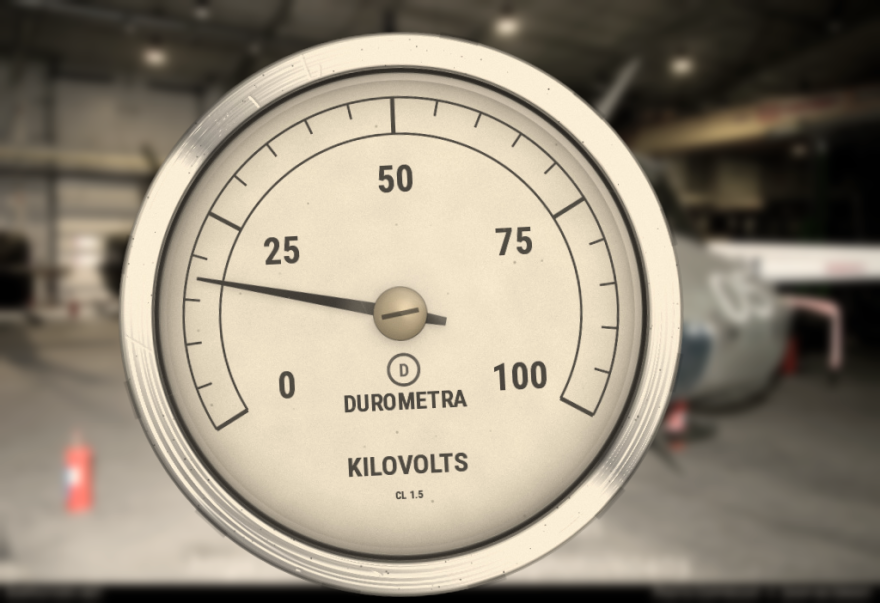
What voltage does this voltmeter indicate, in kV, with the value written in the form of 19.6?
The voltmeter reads 17.5
